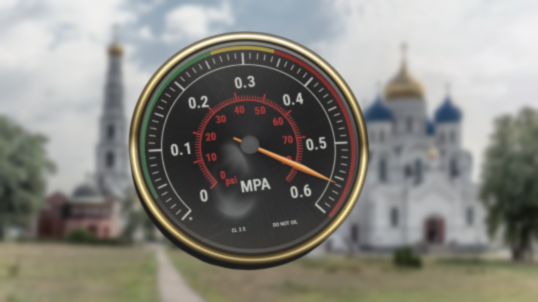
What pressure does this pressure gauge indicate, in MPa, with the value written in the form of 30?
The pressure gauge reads 0.56
